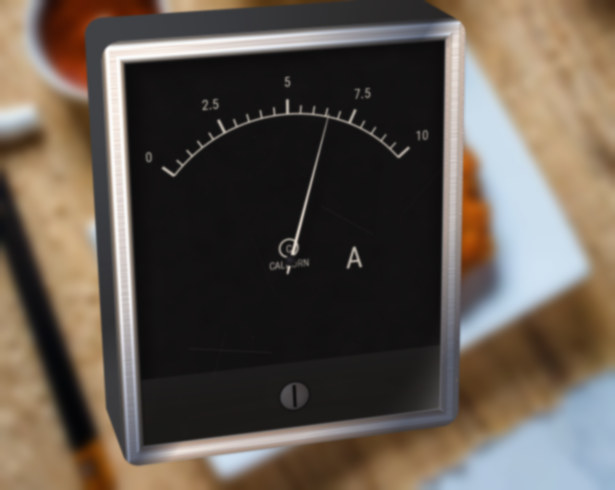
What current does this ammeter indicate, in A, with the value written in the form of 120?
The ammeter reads 6.5
